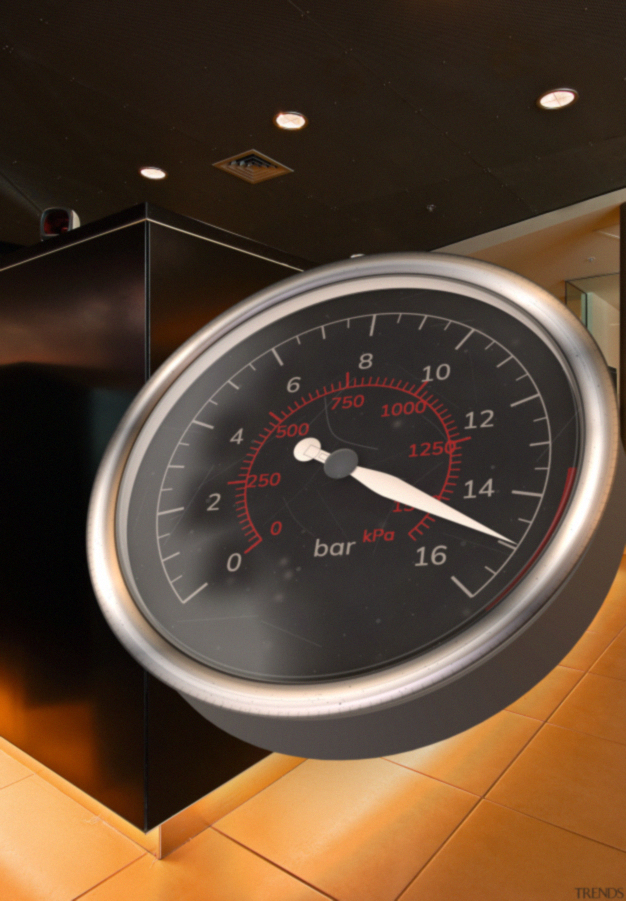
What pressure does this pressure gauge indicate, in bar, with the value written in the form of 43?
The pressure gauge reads 15
